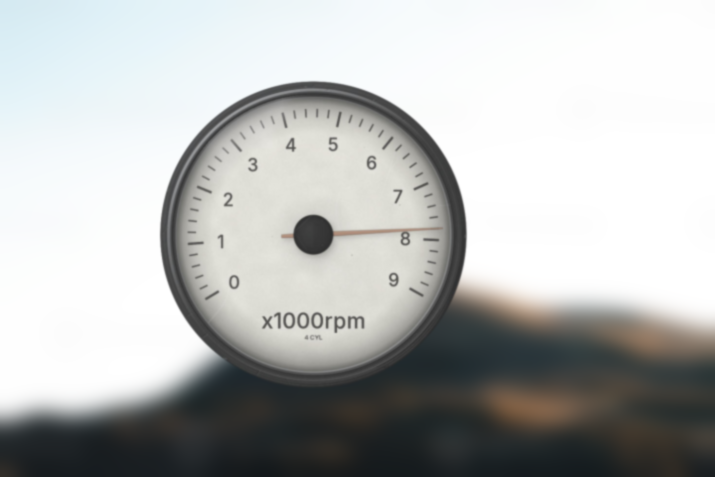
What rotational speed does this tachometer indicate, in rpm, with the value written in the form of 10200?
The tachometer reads 7800
